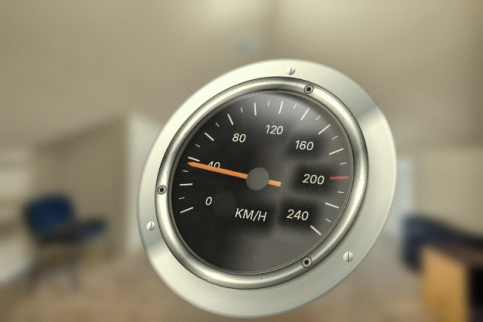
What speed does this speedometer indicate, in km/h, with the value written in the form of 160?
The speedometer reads 35
